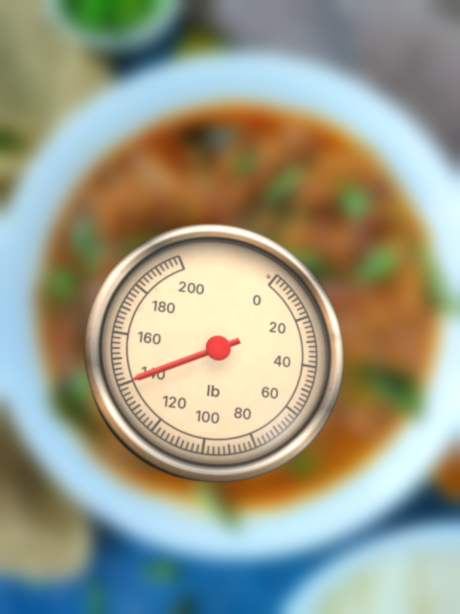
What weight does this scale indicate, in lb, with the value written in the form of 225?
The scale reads 140
